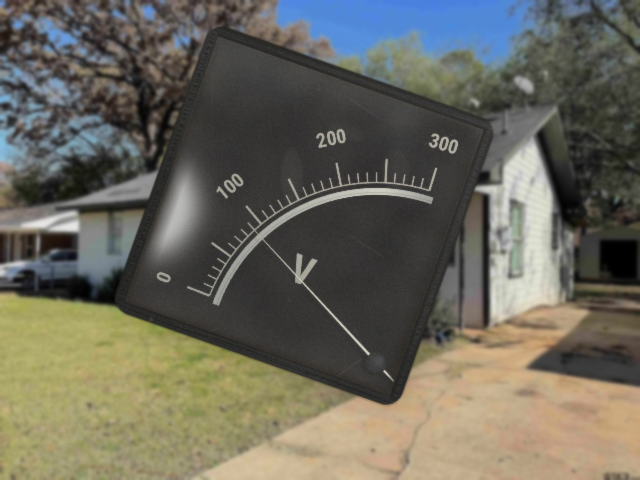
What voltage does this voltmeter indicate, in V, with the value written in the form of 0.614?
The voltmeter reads 90
